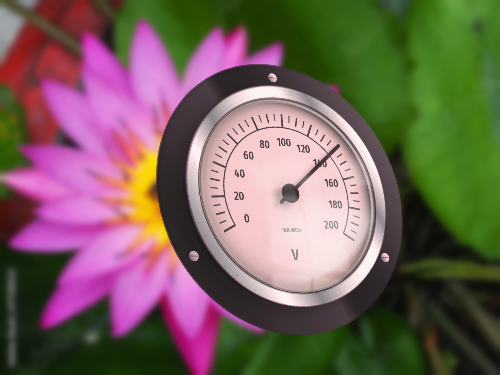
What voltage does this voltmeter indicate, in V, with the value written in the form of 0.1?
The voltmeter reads 140
